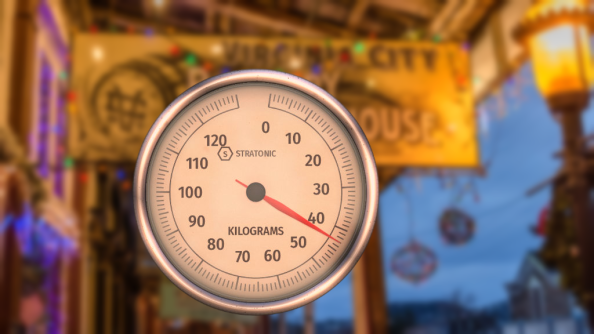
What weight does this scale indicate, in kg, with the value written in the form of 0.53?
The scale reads 43
